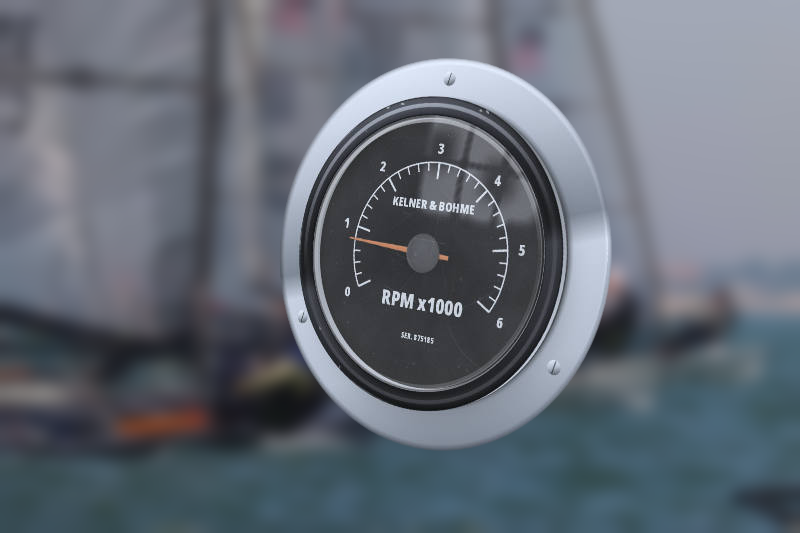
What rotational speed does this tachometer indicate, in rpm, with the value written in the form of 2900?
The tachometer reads 800
